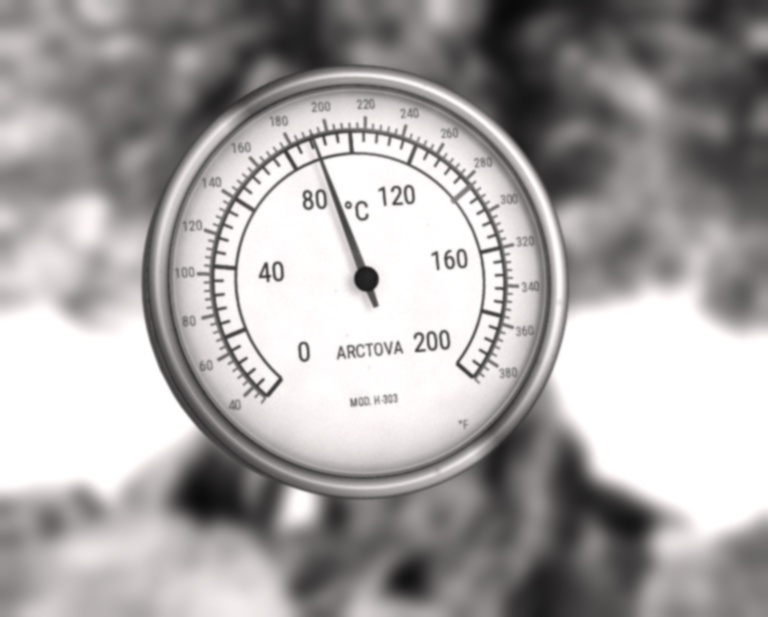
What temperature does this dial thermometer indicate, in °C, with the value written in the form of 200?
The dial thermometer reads 88
